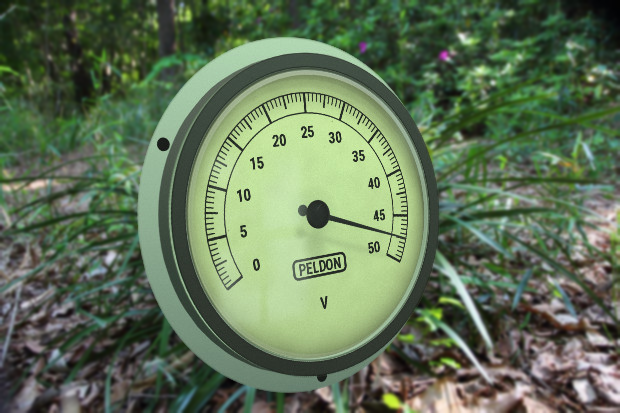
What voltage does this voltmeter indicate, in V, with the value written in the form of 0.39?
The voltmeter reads 47.5
